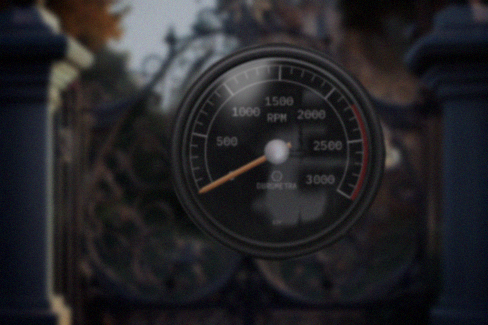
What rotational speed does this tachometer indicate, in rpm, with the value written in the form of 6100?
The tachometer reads 0
